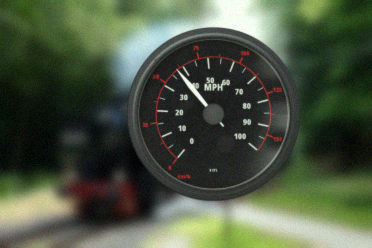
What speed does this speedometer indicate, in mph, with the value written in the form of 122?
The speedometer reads 37.5
